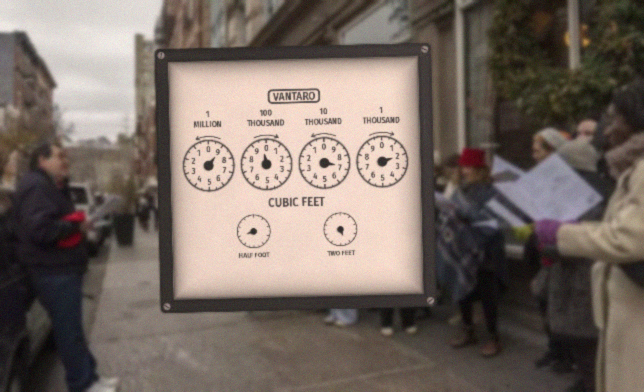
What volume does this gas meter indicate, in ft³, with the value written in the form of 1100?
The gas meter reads 897200
